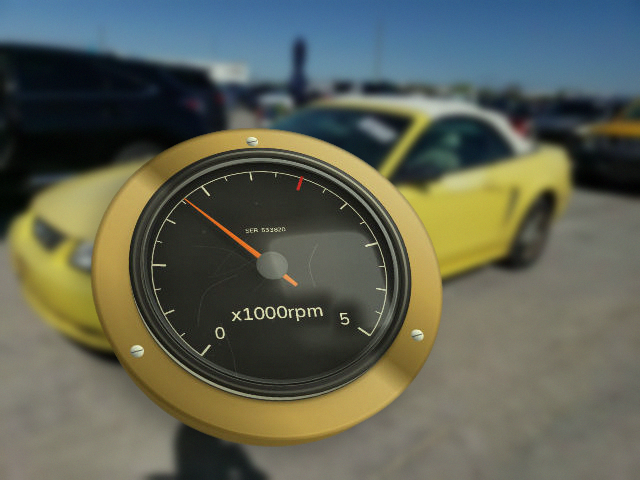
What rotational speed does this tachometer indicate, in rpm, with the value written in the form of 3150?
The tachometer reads 1750
